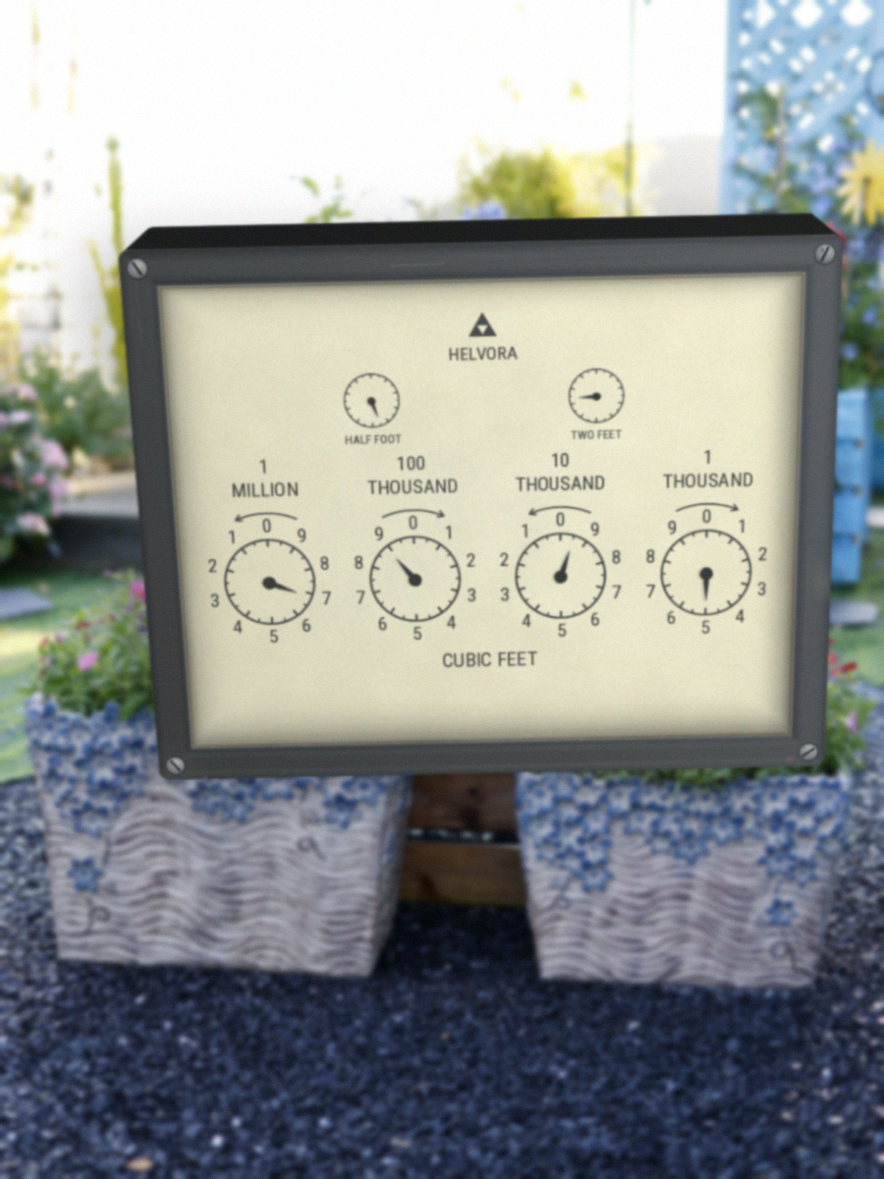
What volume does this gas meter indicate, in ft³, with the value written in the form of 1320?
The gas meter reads 689500
